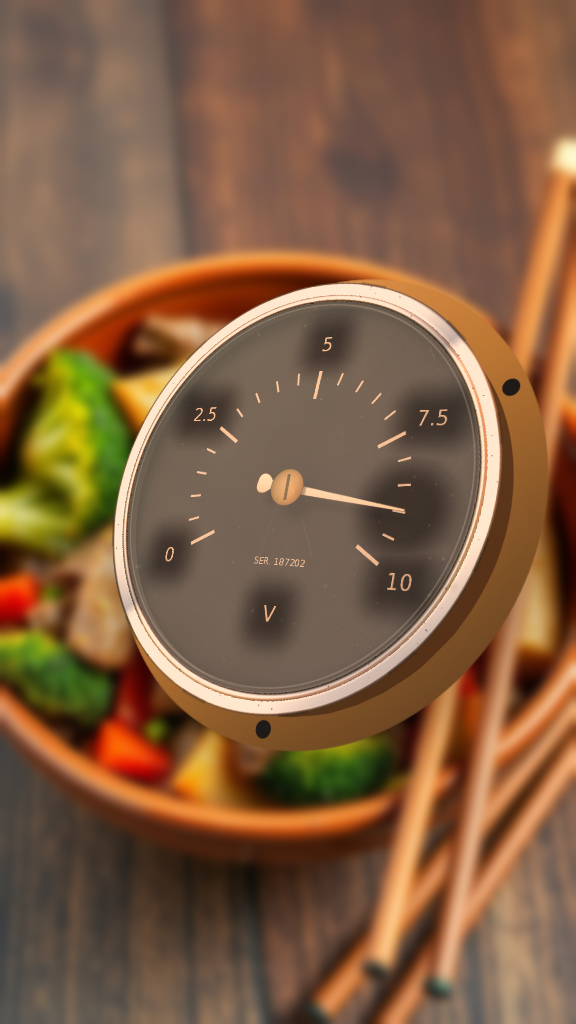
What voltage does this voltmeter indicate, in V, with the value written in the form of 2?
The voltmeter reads 9
